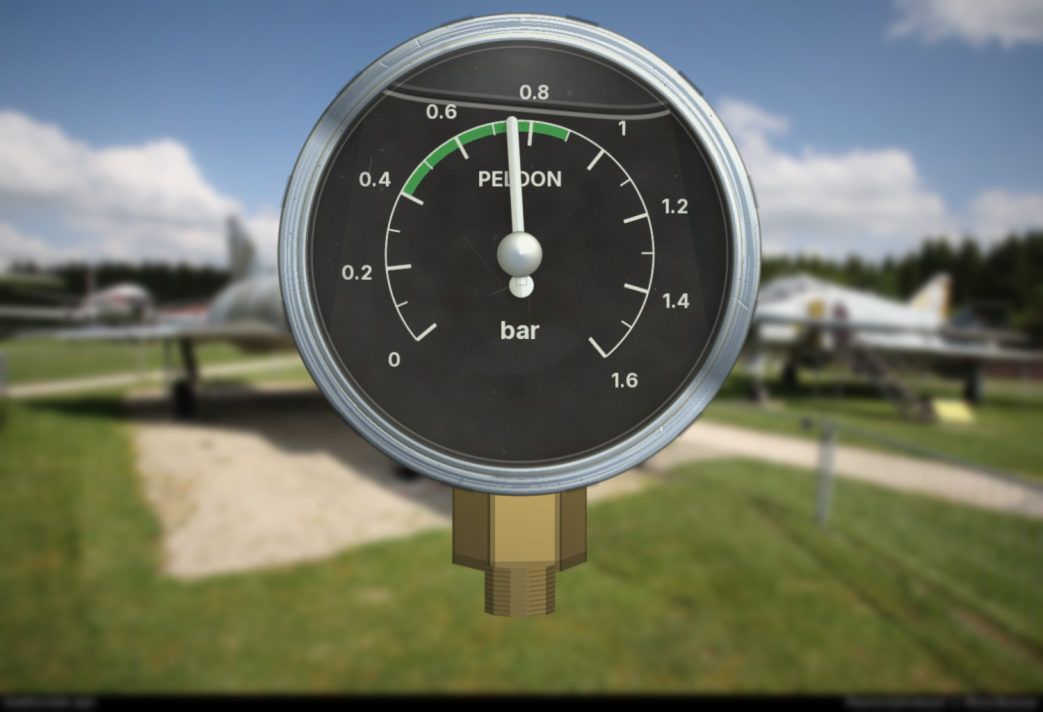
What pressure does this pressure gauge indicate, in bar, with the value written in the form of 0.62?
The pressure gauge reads 0.75
